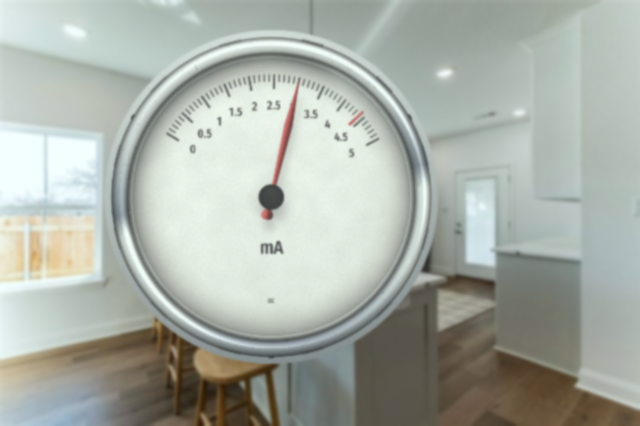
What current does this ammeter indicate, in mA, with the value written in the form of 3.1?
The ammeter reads 3
